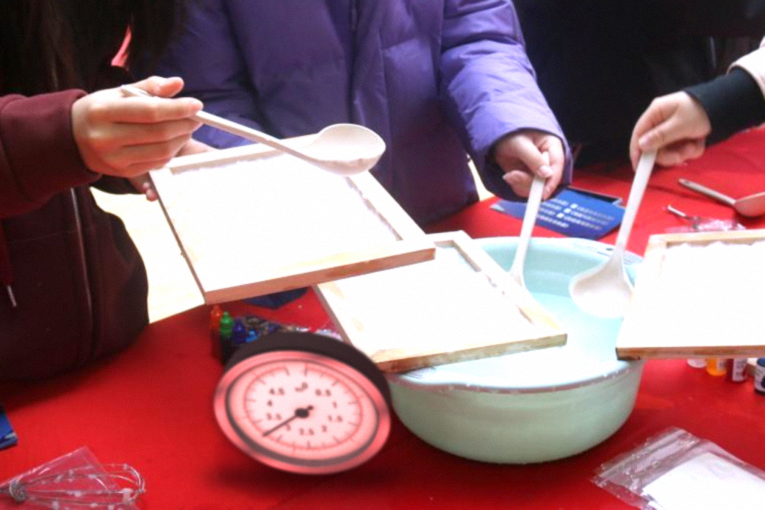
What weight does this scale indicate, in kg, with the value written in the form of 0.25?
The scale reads 3.25
